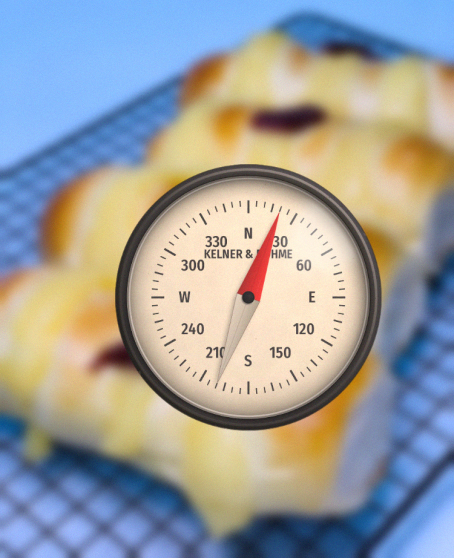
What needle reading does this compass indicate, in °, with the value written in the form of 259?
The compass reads 20
